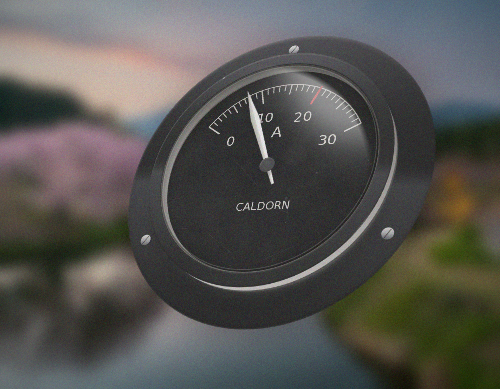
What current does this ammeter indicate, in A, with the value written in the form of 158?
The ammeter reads 8
